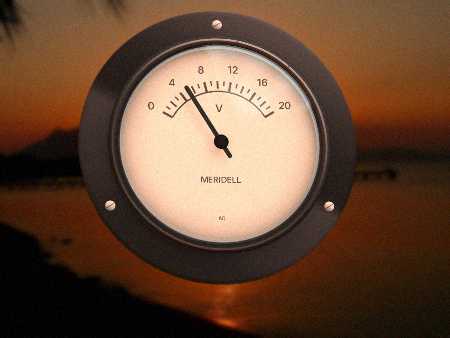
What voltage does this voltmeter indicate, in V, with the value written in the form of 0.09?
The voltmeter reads 5
